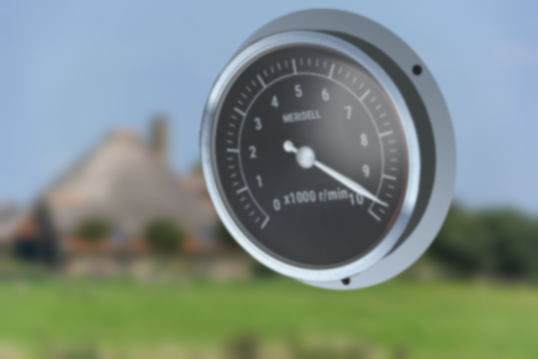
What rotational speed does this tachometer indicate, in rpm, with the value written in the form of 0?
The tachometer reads 9600
